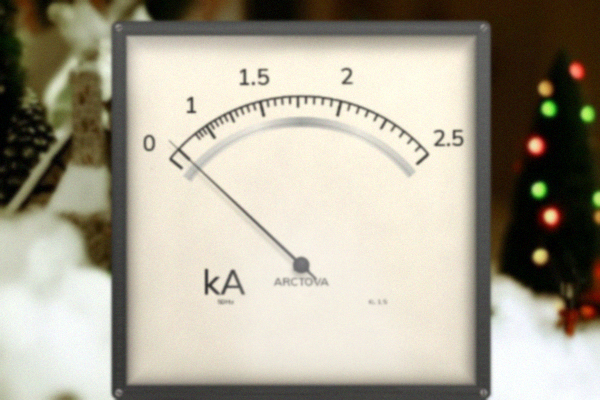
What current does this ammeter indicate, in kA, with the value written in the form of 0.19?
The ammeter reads 0.5
